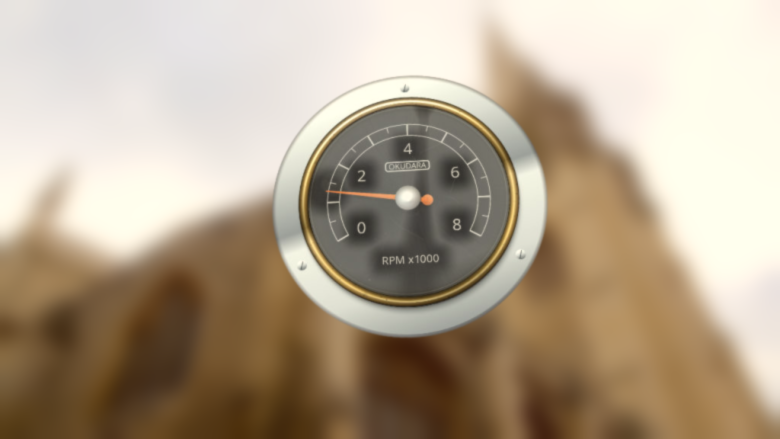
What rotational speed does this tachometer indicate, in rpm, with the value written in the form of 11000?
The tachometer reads 1250
